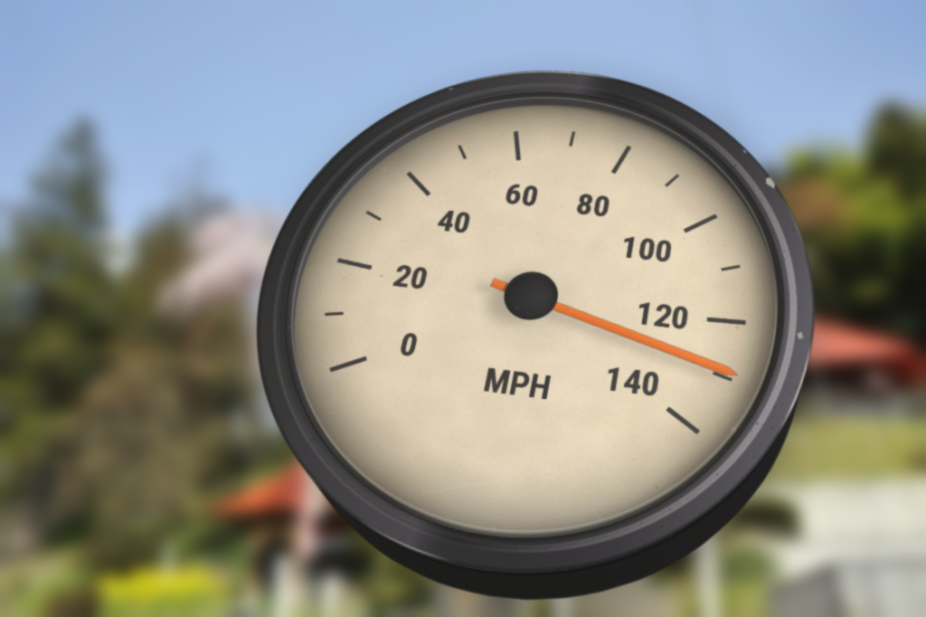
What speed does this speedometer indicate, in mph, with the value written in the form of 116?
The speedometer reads 130
